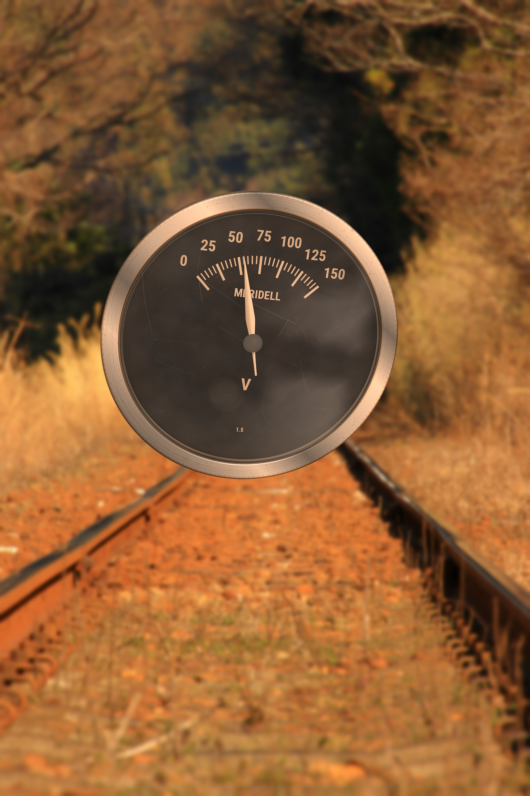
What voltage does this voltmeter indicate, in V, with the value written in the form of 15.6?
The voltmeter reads 55
